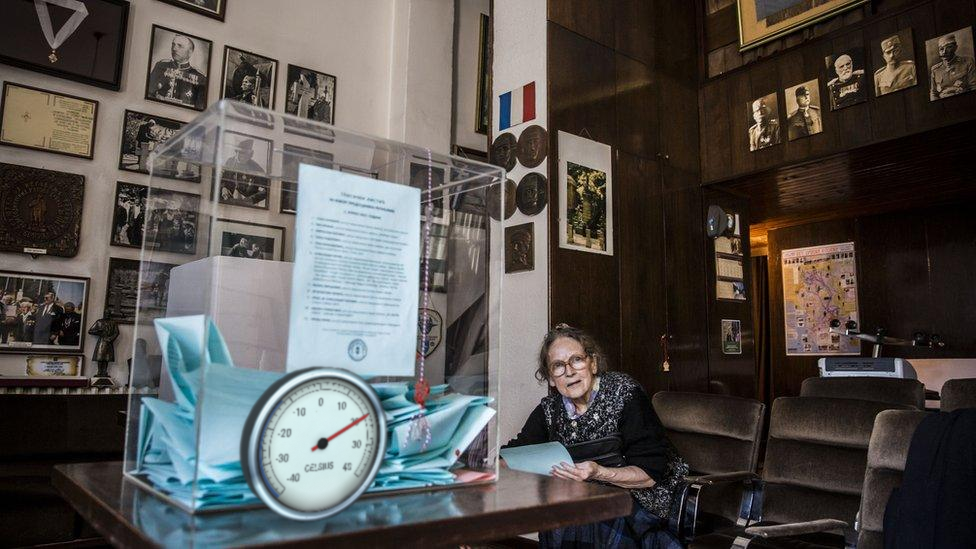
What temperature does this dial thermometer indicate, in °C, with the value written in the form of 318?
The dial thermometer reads 20
